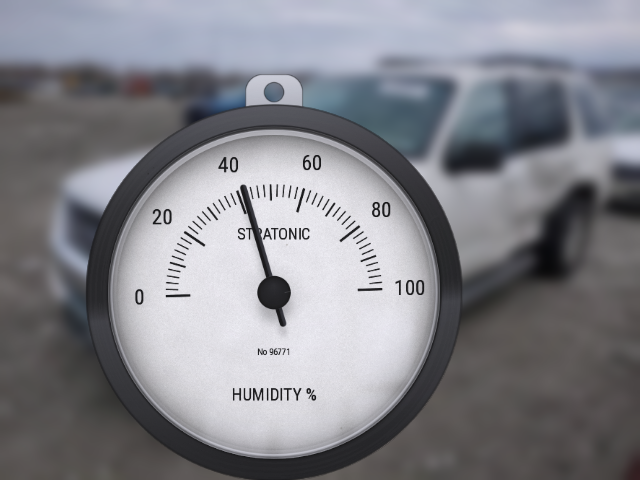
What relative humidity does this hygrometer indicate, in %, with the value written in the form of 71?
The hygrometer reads 42
